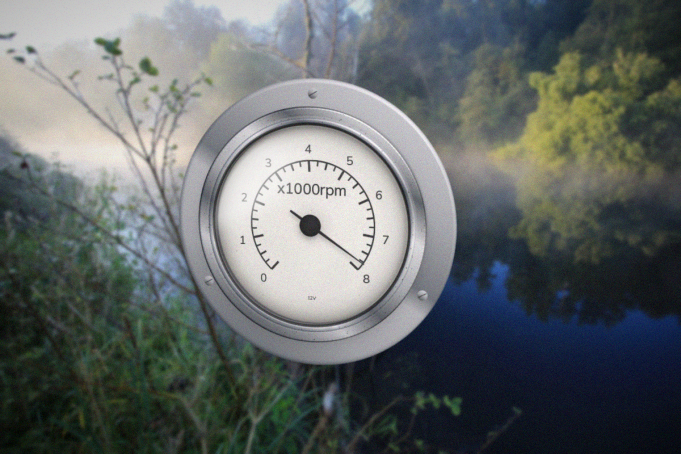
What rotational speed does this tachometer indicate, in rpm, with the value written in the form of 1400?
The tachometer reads 7750
